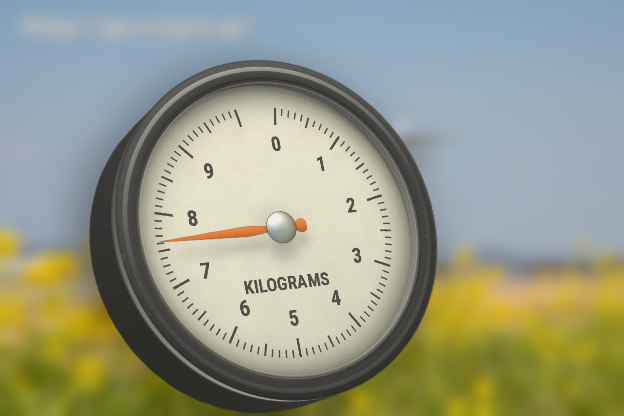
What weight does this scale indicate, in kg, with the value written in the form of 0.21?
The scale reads 7.6
